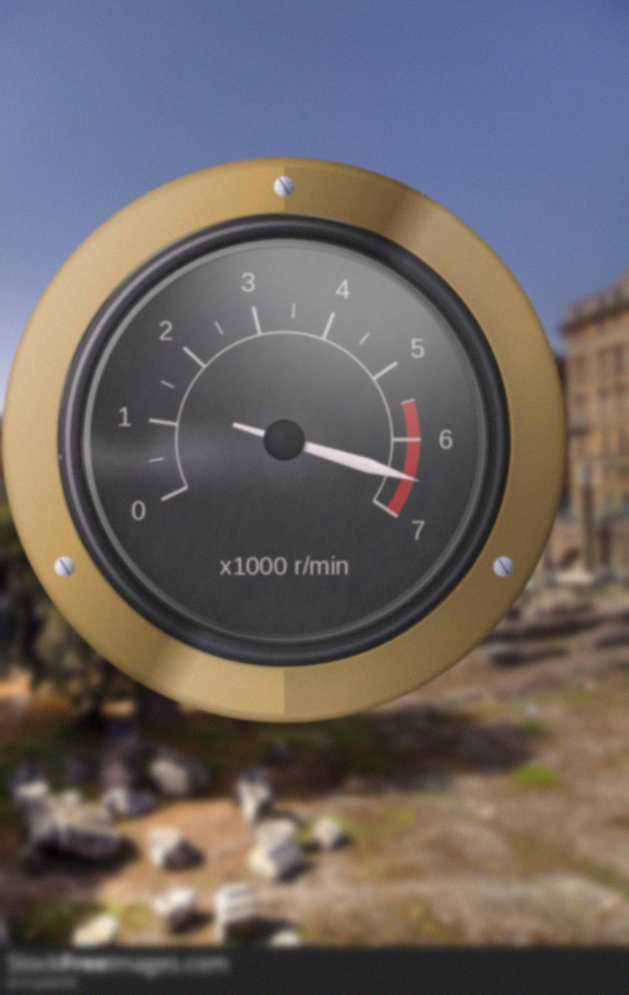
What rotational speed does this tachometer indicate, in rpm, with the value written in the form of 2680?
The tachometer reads 6500
